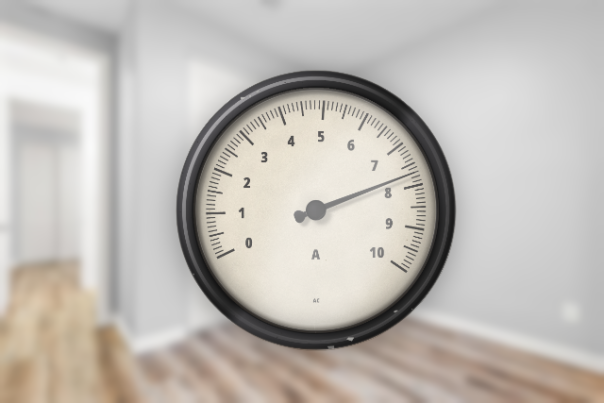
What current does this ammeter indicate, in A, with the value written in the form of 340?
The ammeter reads 7.7
